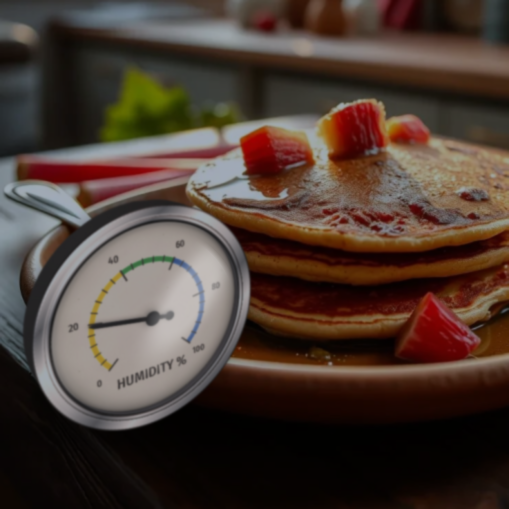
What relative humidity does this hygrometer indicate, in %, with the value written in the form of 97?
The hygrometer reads 20
